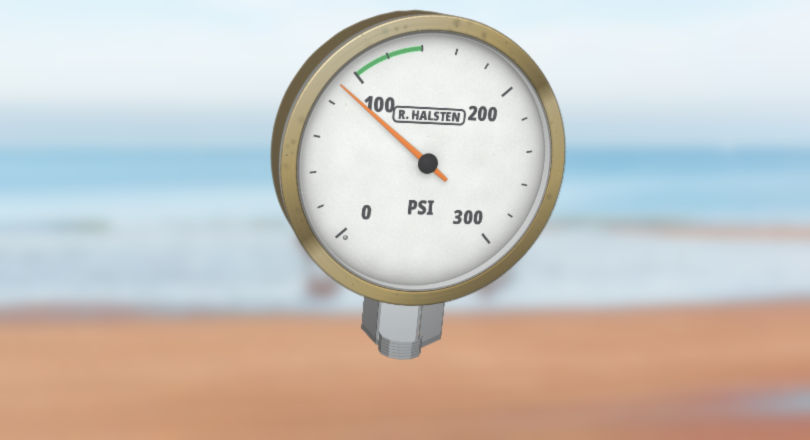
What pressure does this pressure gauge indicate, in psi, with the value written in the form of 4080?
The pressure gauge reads 90
